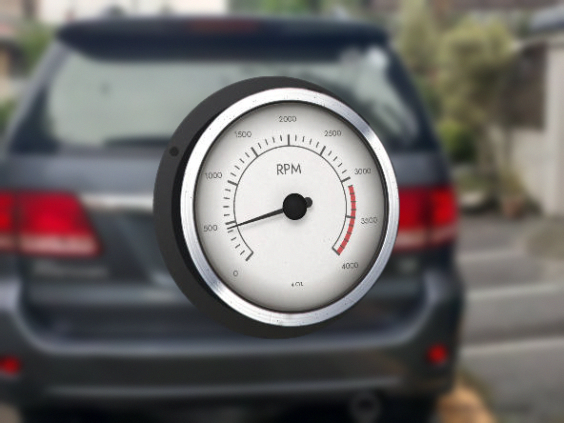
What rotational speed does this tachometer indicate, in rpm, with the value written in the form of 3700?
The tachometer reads 450
